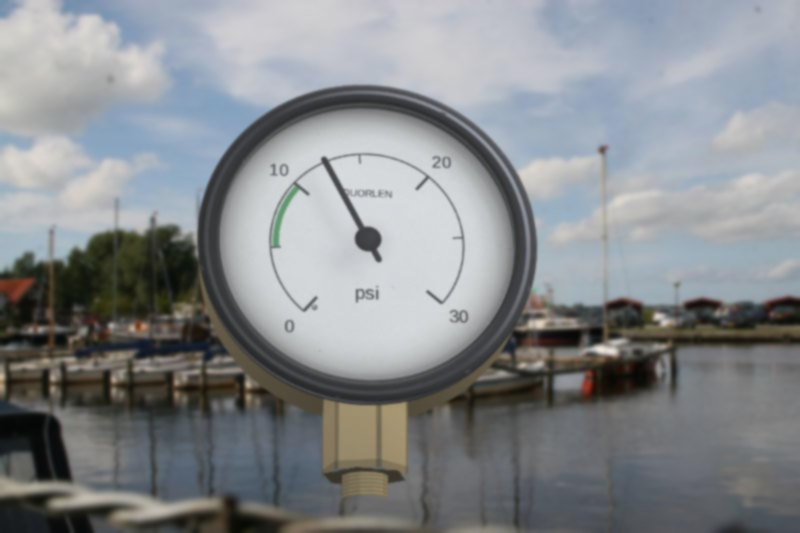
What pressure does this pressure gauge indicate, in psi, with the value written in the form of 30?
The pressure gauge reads 12.5
